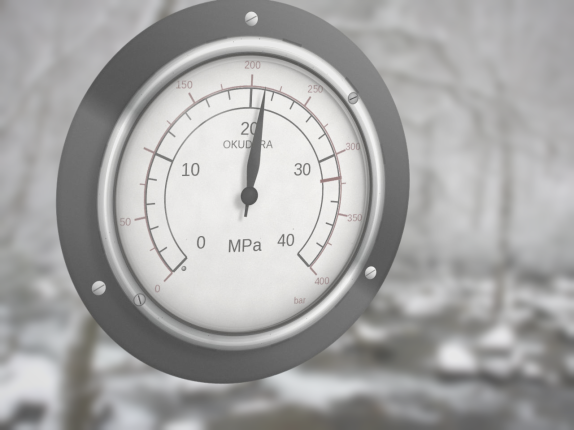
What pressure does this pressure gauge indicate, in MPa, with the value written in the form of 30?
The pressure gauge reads 21
